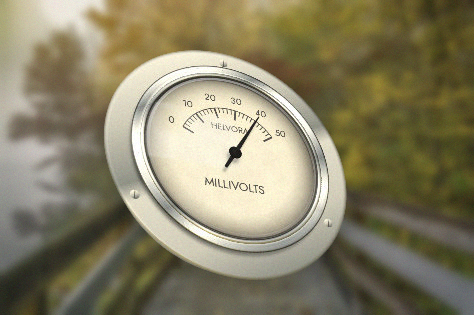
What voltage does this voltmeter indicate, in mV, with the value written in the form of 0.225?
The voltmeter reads 40
